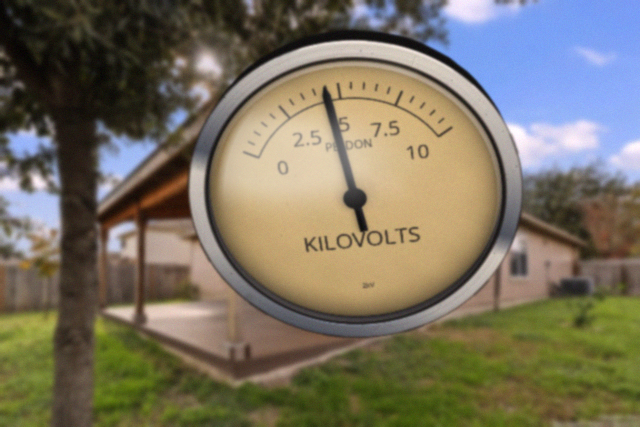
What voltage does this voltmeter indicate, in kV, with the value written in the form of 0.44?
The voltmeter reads 4.5
